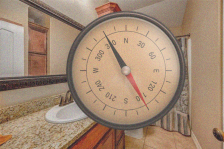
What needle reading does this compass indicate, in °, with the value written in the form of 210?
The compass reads 150
